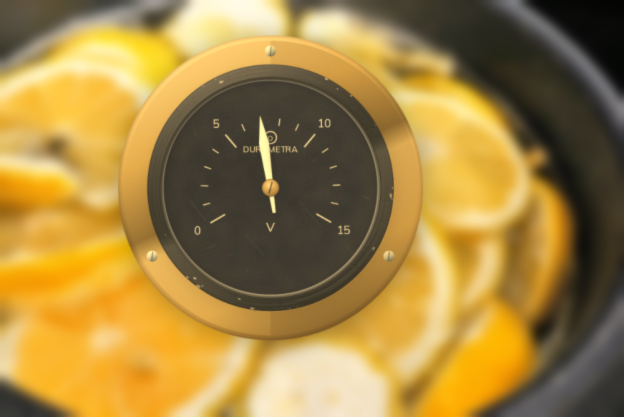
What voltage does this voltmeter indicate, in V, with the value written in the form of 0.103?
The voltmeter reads 7
